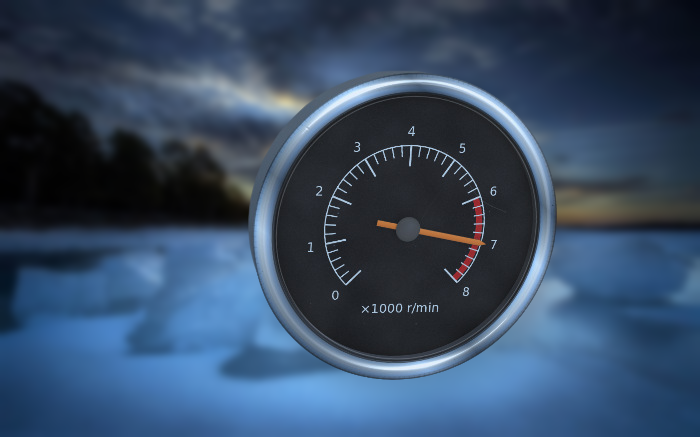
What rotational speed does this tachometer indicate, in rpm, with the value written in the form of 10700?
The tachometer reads 7000
